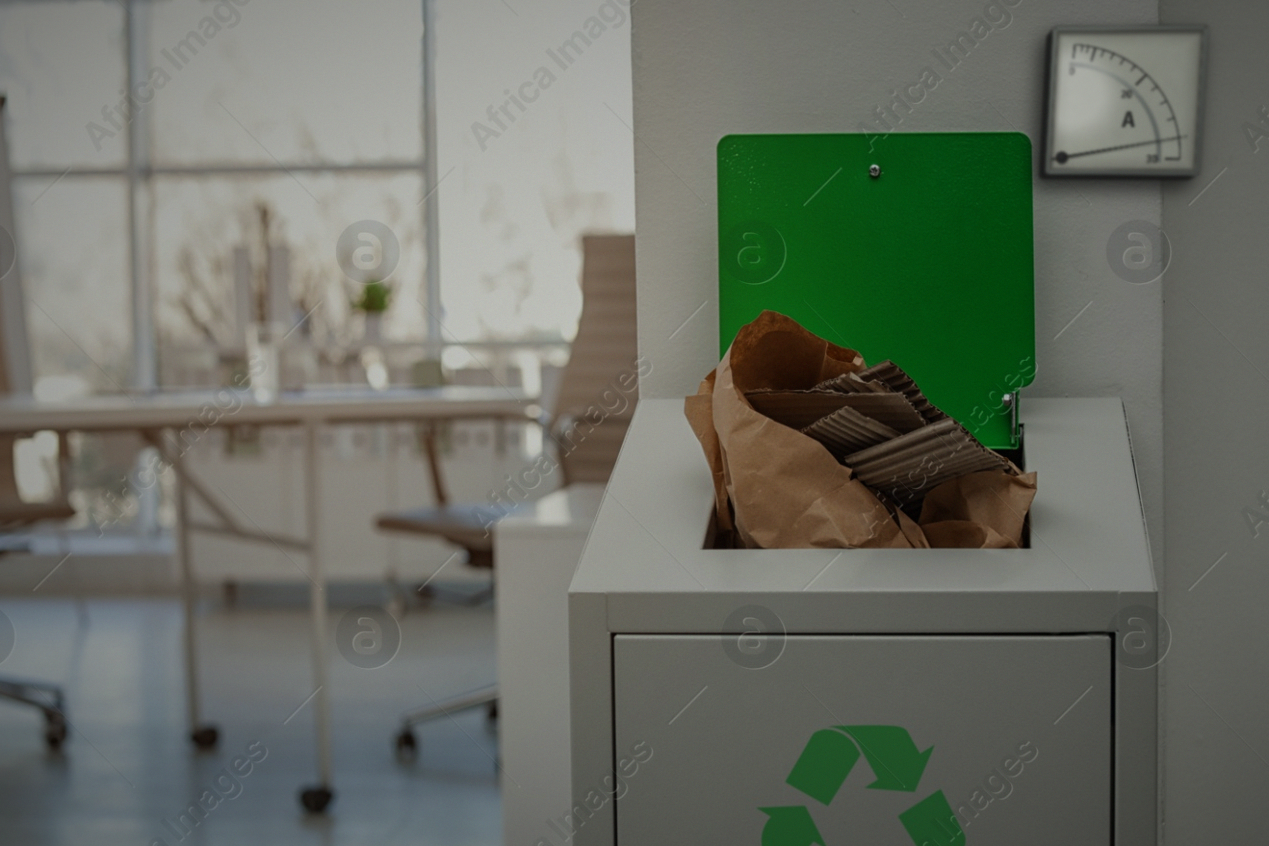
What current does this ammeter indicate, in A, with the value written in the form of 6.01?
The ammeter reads 28
